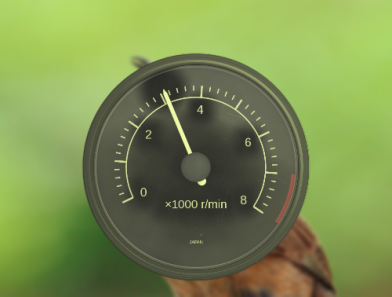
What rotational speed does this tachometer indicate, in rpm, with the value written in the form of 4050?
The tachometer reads 3100
